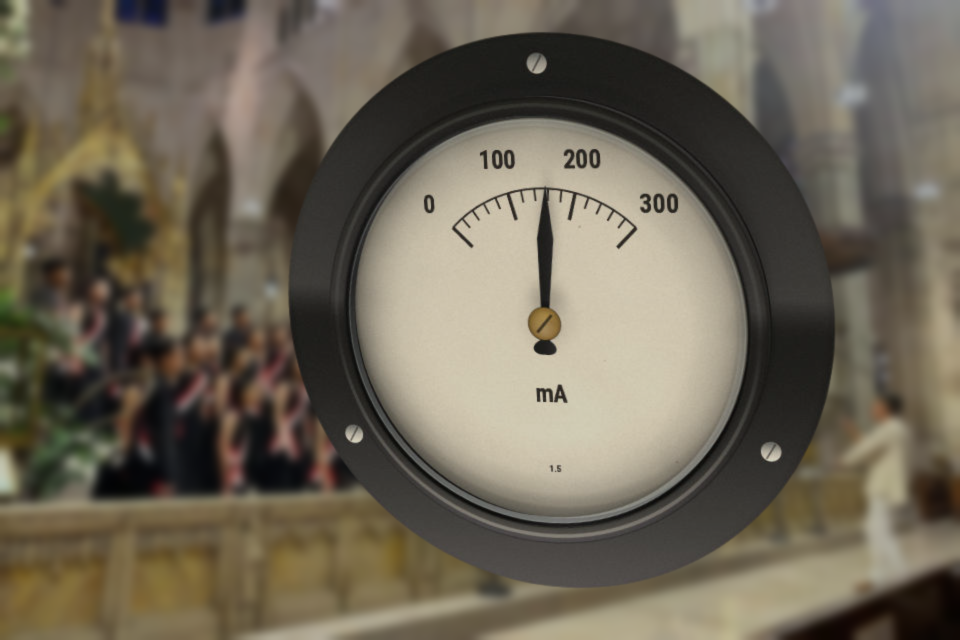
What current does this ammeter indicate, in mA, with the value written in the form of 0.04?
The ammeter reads 160
